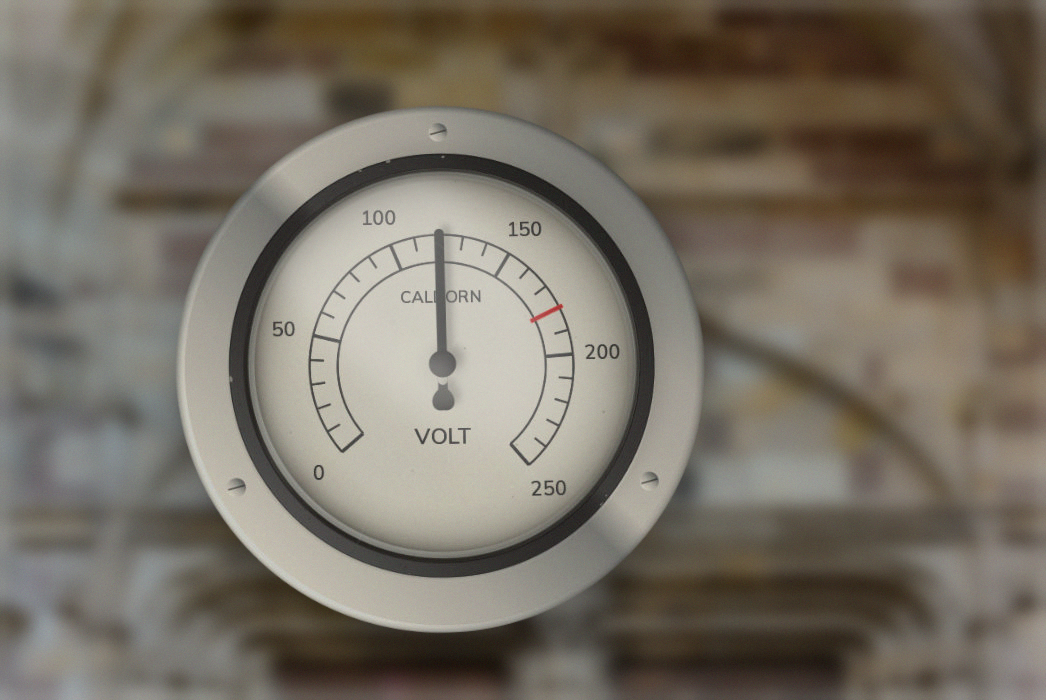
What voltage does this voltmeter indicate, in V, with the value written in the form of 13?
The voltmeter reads 120
